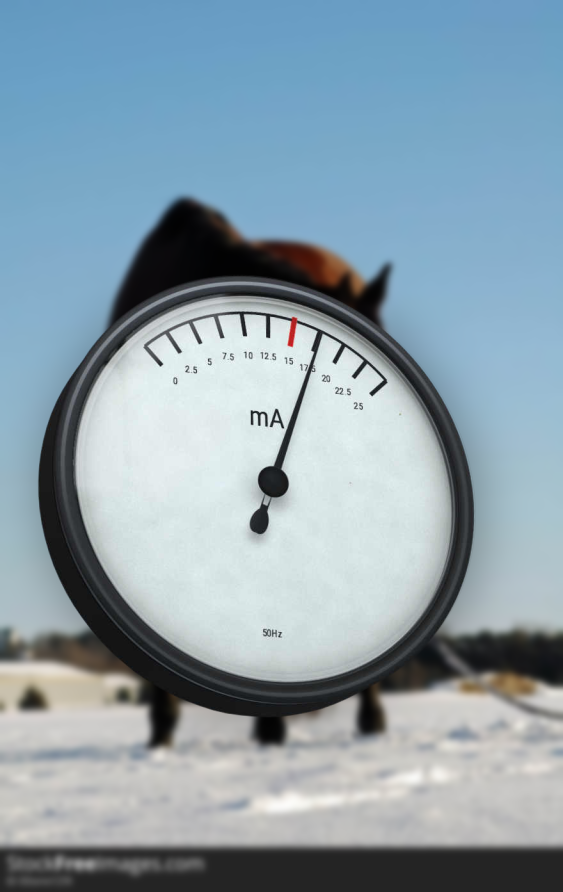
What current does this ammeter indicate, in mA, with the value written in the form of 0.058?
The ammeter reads 17.5
